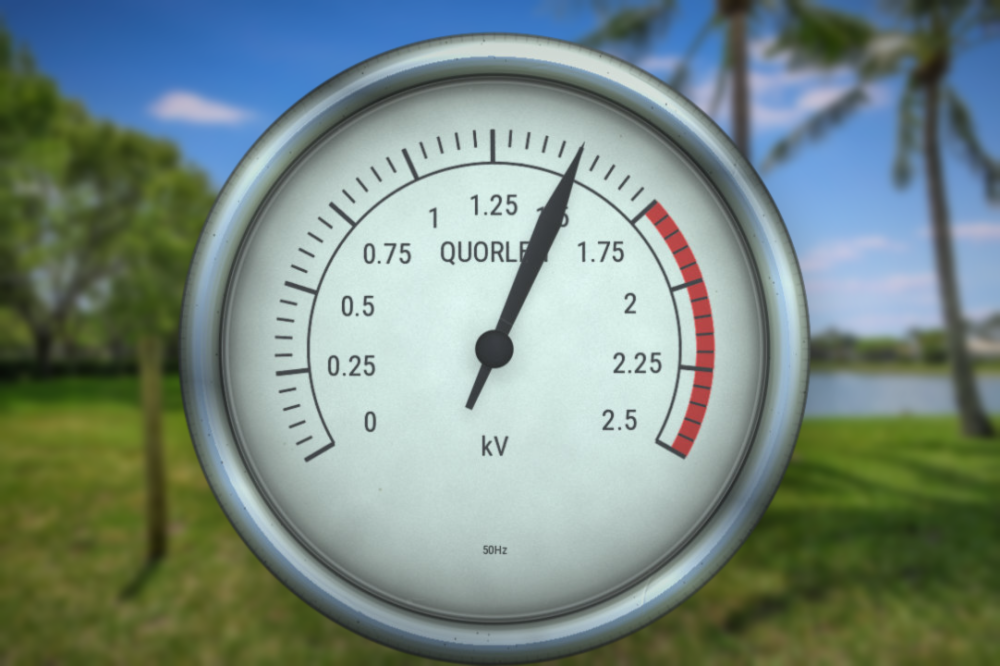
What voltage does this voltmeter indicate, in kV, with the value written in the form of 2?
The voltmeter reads 1.5
